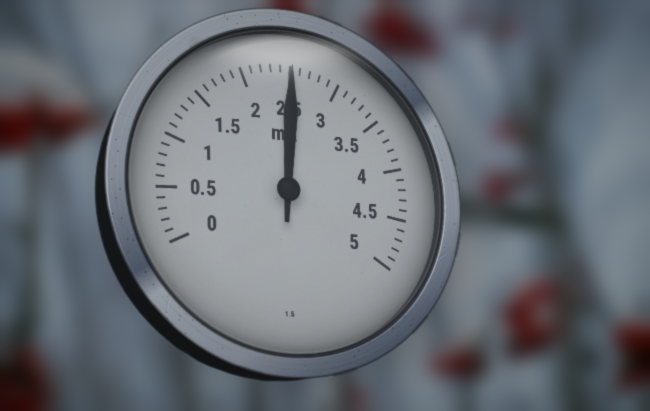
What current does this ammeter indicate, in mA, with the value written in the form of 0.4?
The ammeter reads 2.5
